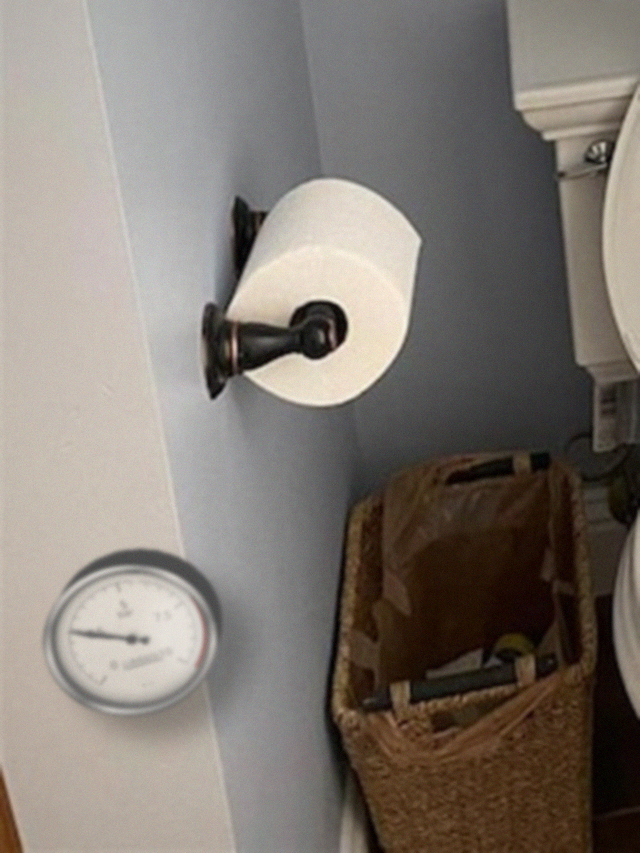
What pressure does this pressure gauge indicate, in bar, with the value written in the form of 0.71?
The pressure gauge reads 2.5
